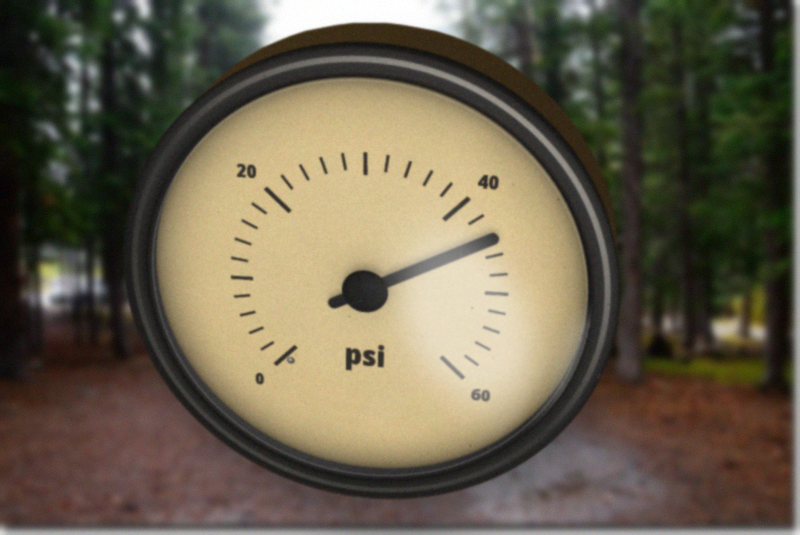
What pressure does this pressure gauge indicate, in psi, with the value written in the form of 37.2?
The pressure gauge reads 44
